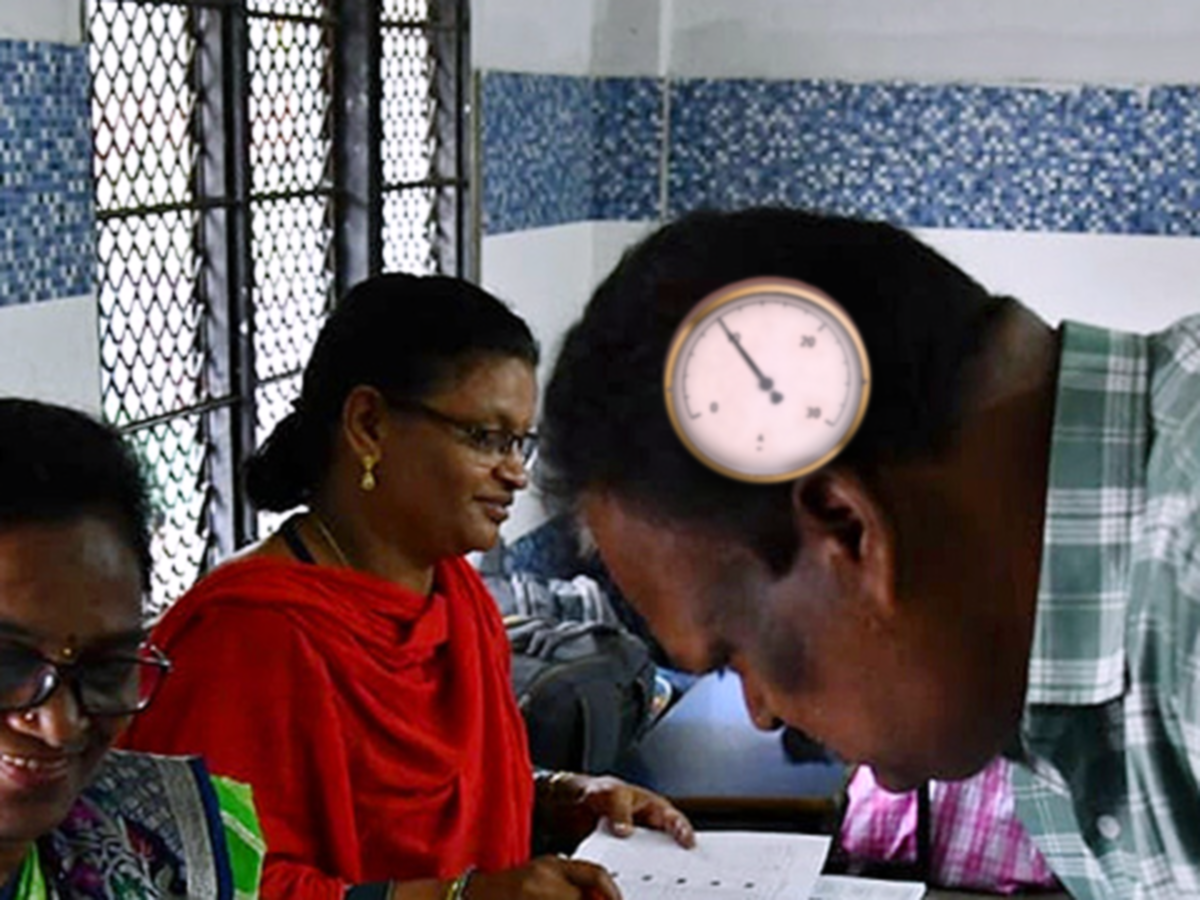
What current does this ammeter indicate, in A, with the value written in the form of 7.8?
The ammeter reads 10
